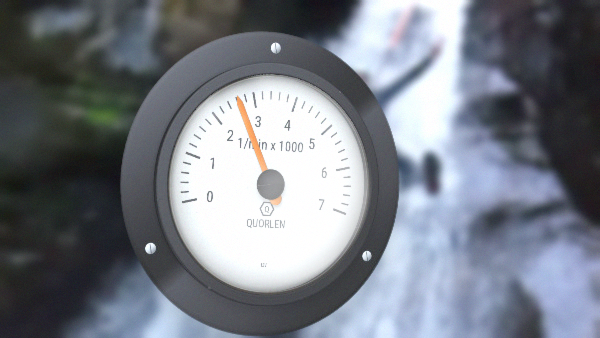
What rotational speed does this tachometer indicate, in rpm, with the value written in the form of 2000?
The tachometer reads 2600
